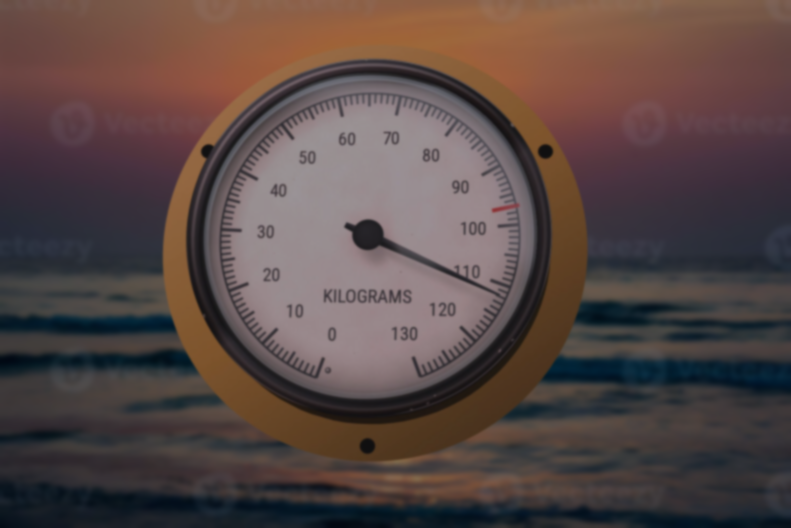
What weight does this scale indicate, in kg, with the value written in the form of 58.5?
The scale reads 112
